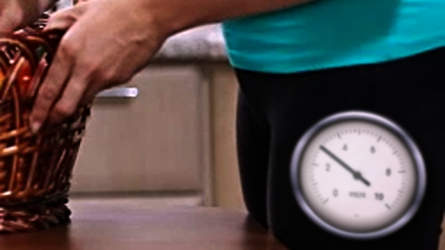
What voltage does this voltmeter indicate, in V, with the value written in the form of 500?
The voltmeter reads 3
